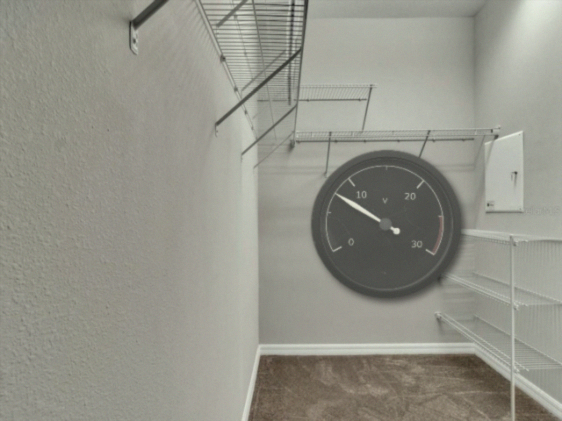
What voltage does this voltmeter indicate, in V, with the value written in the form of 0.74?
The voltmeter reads 7.5
